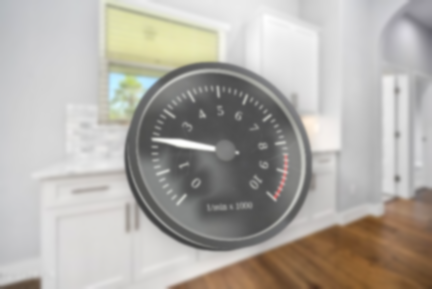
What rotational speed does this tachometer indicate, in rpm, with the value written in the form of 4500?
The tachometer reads 2000
